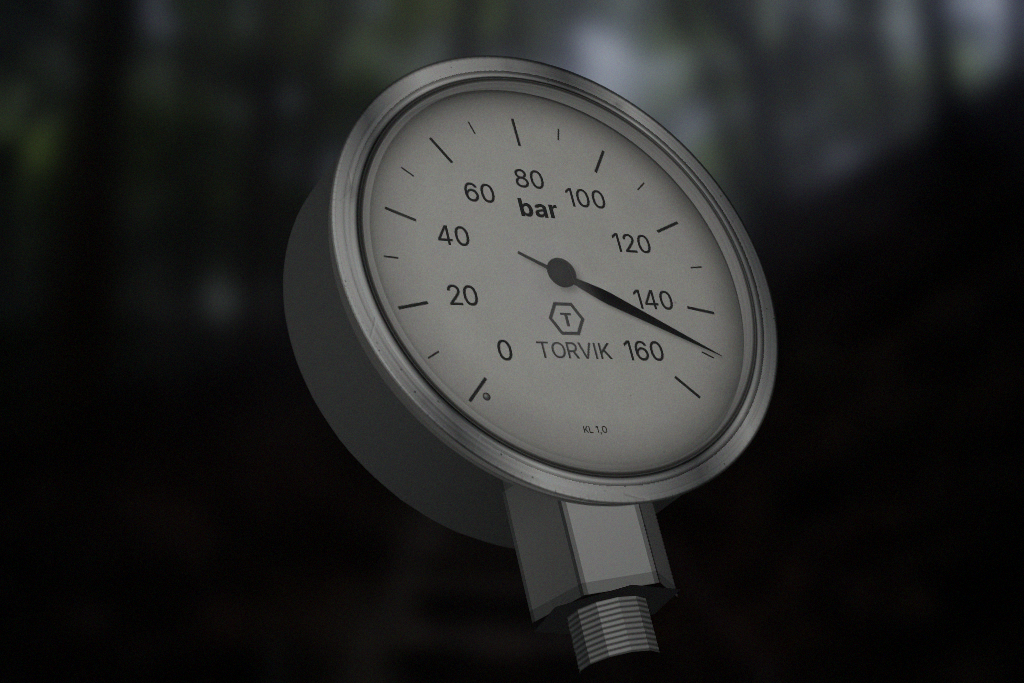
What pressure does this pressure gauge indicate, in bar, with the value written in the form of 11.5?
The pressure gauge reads 150
